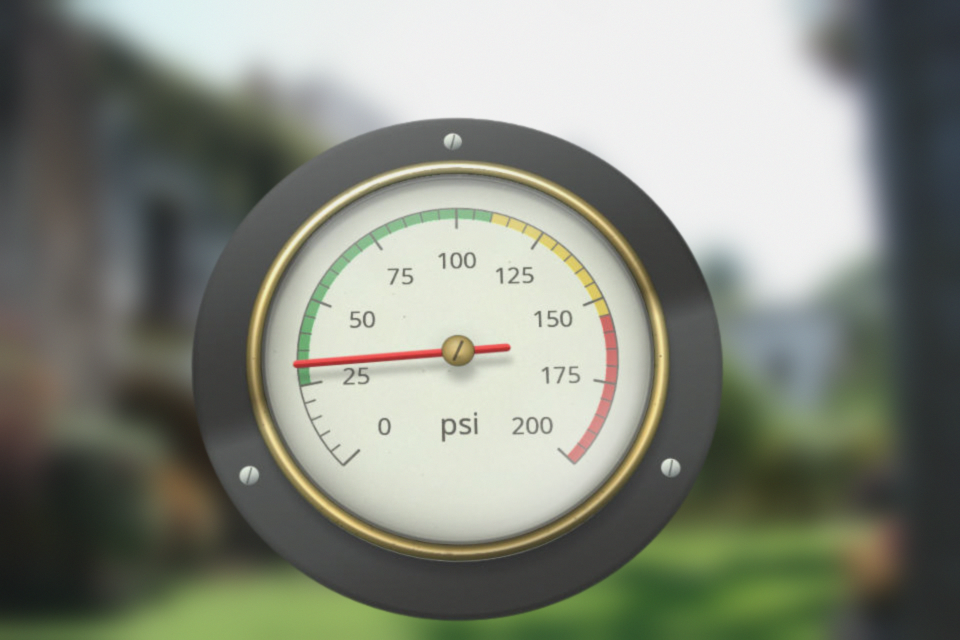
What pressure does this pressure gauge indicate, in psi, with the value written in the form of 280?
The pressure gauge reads 30
